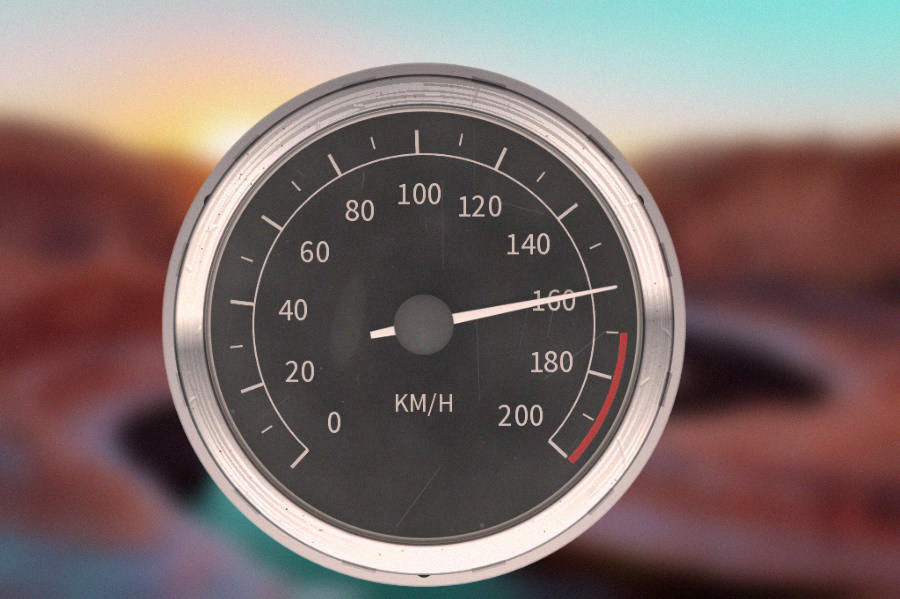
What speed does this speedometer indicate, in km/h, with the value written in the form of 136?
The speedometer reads 160
